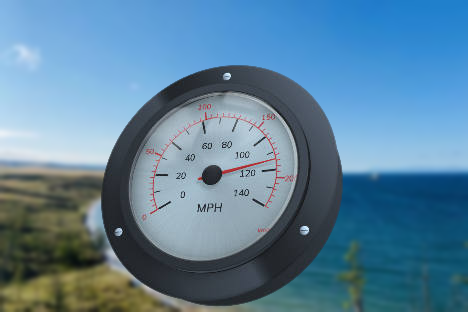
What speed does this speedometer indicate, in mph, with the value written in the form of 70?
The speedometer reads 115
